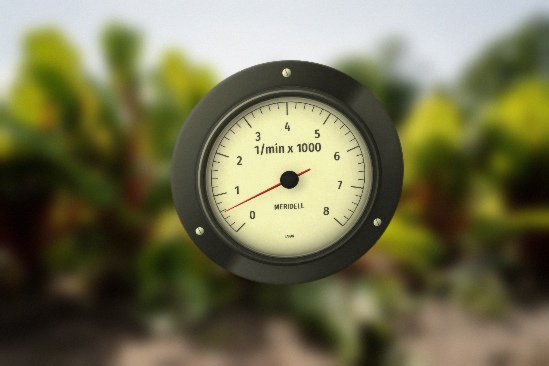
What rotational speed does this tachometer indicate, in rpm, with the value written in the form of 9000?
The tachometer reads 600
